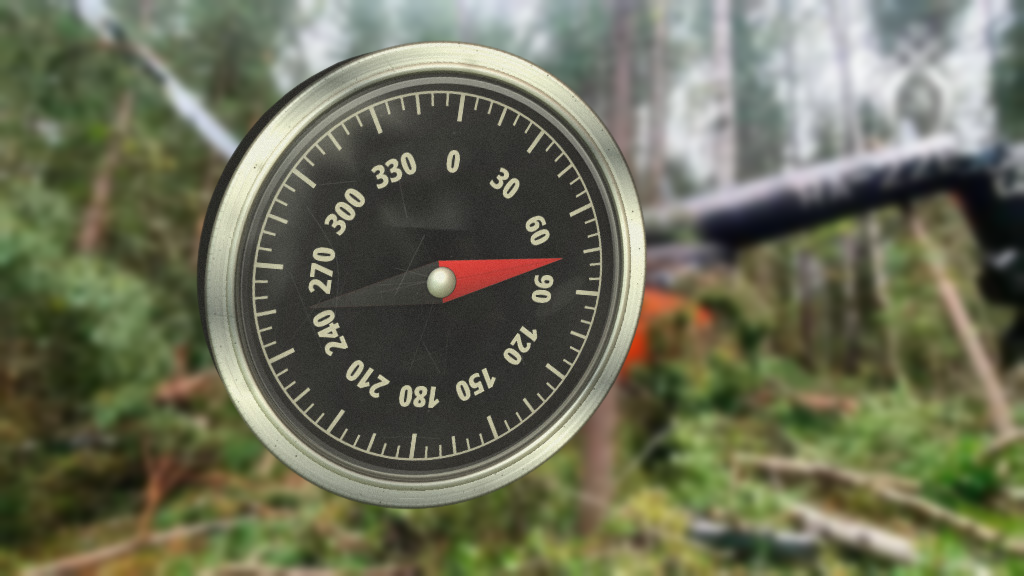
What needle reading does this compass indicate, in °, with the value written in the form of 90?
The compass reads 75
